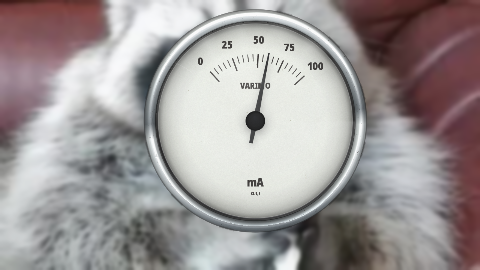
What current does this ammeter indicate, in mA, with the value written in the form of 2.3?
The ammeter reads 60
